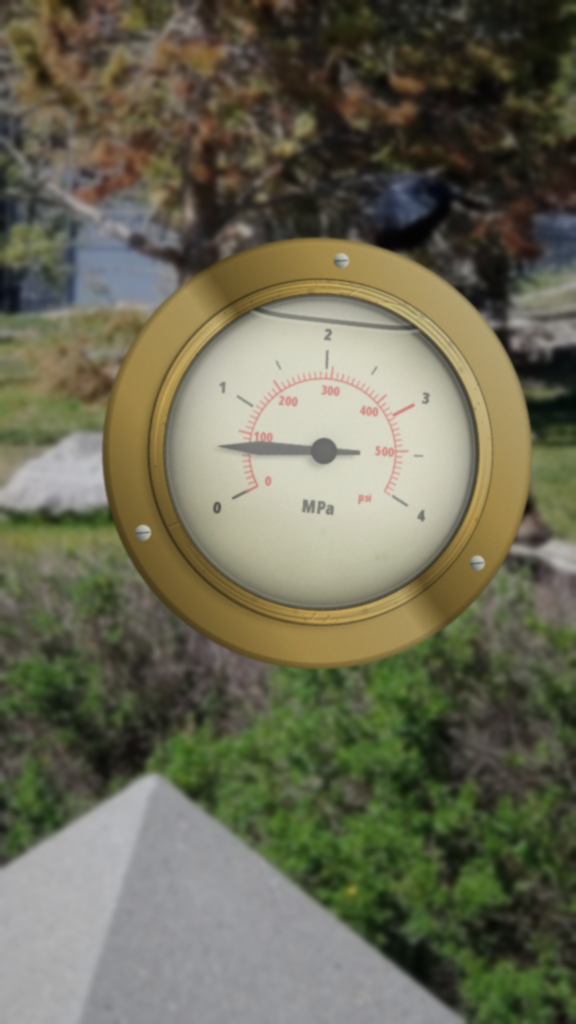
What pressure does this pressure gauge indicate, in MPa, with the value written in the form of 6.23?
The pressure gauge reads 0.5
